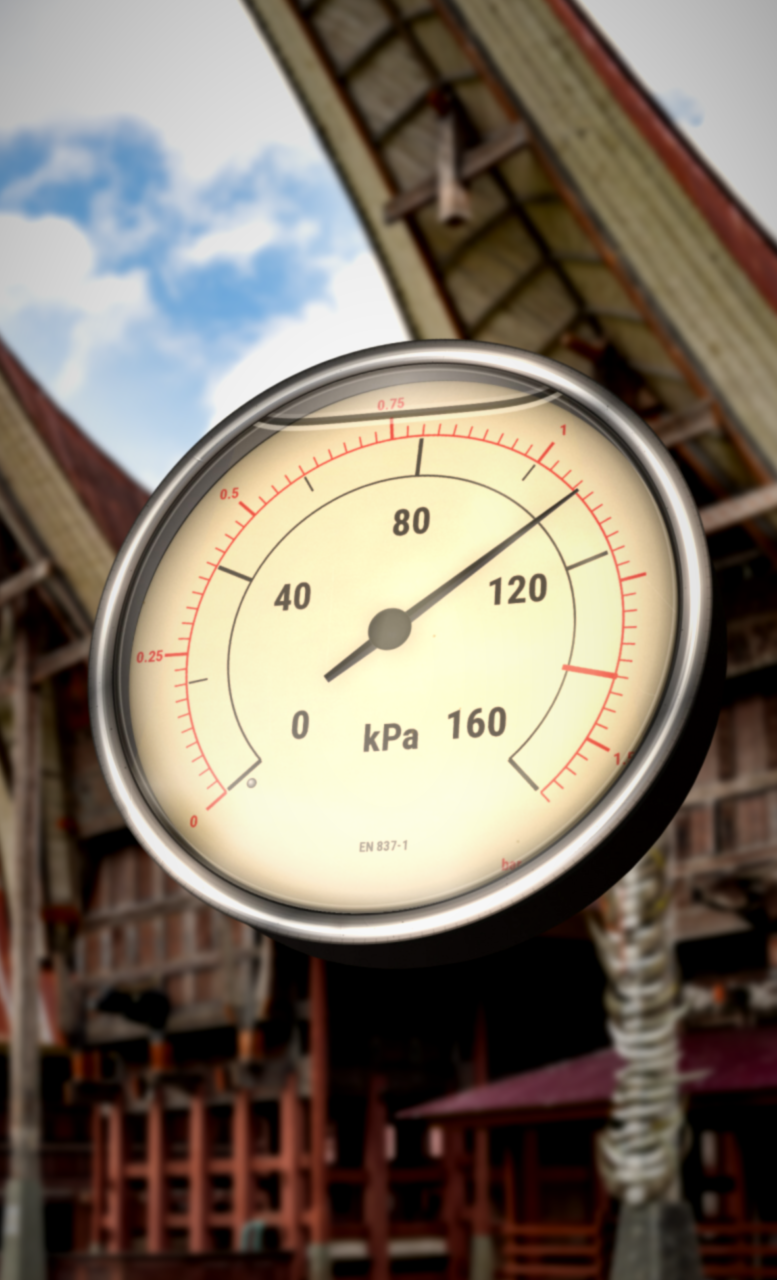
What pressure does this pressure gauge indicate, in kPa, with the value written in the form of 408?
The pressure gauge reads 110
